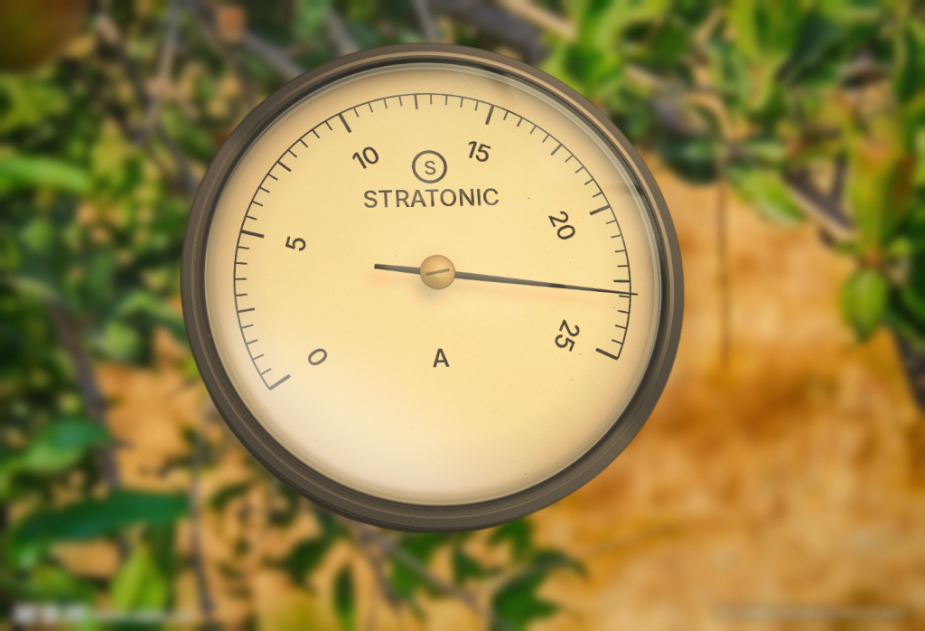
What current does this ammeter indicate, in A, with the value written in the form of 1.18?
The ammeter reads 23
